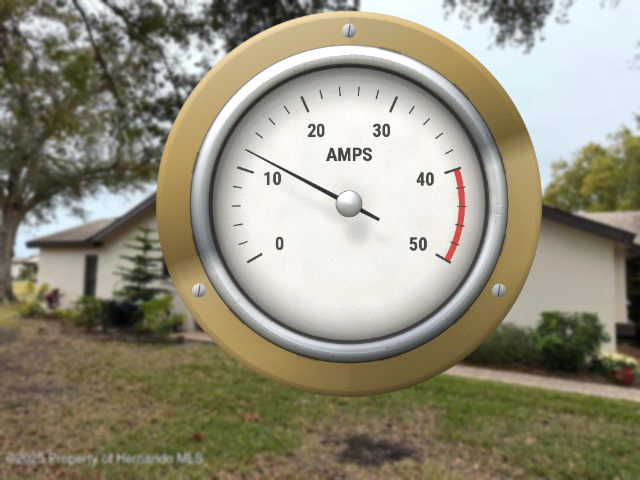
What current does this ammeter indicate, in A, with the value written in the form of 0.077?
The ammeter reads 12
